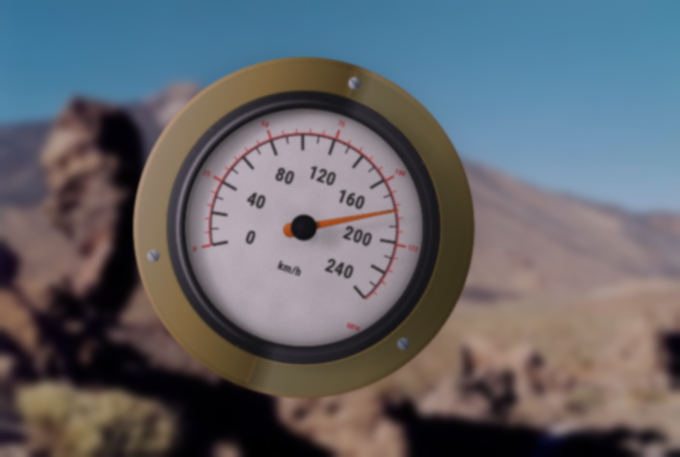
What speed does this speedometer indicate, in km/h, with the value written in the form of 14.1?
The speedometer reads 180
